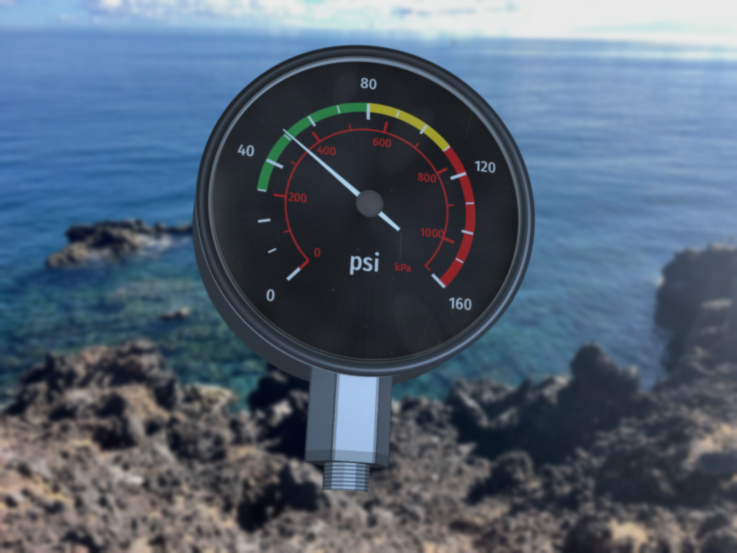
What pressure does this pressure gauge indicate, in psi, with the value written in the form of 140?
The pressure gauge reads 50
